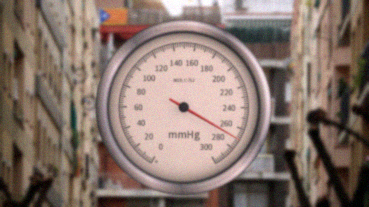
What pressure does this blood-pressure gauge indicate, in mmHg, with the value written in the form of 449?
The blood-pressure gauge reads 270
